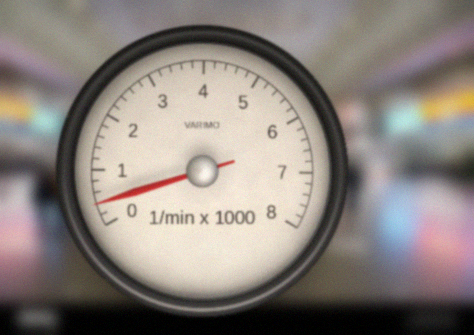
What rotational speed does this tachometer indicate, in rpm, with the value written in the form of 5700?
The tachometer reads 400
